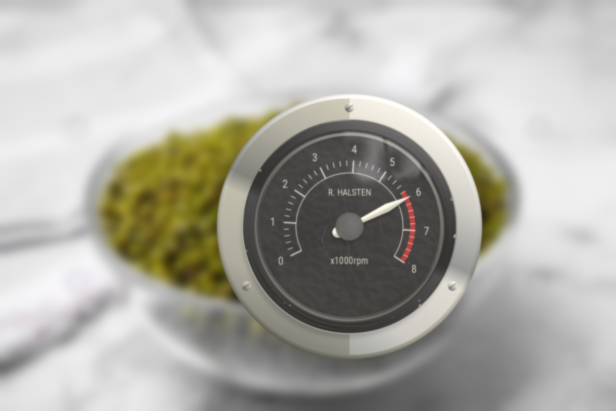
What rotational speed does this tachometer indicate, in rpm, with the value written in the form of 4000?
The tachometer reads 6000
